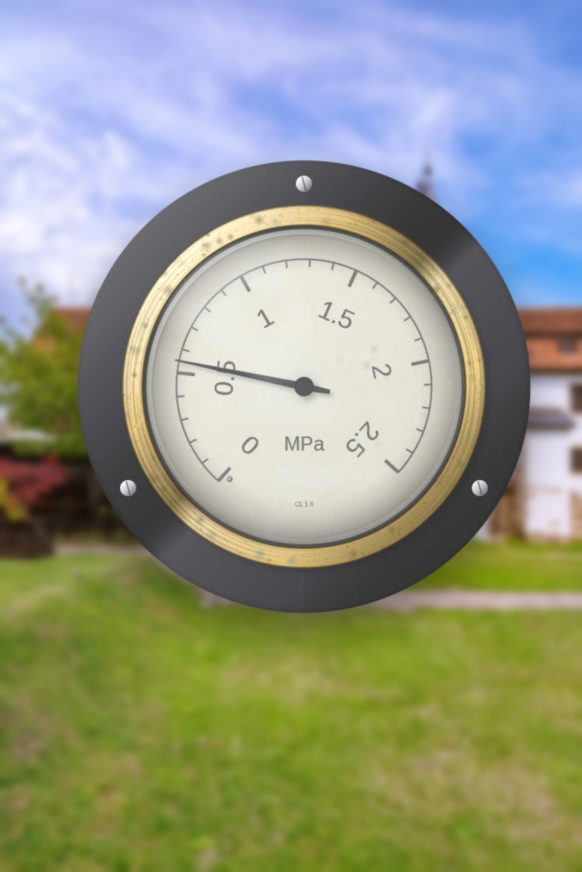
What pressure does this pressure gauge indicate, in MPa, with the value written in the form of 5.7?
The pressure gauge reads 0.55
